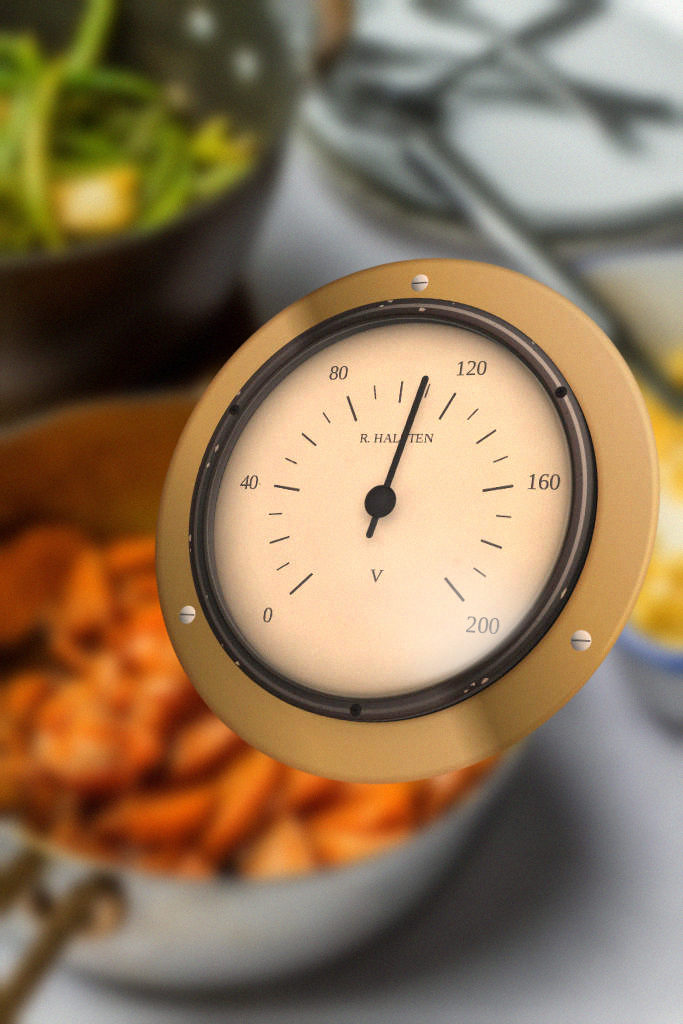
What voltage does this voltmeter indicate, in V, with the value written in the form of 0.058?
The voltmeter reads 110
